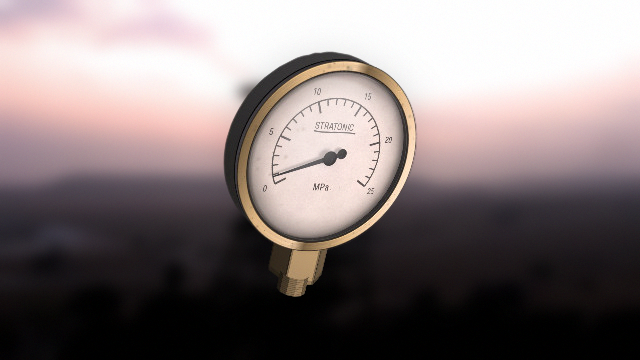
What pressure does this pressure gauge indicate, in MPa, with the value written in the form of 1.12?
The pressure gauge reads 1
